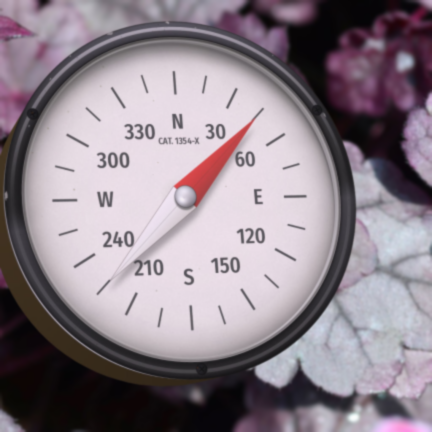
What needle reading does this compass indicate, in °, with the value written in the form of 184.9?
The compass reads 45
